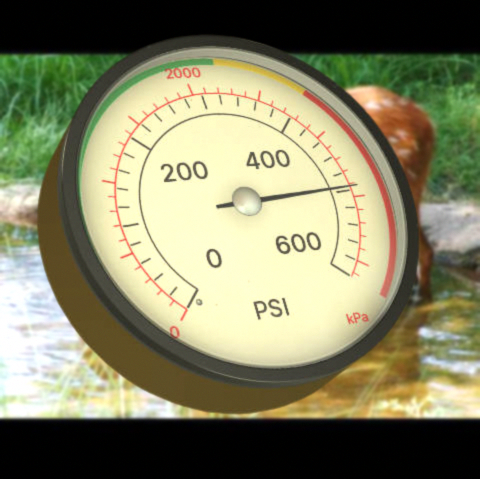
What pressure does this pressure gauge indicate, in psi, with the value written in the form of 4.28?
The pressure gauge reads 500
